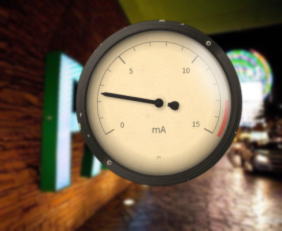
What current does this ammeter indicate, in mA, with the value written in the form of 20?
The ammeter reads 2.5
